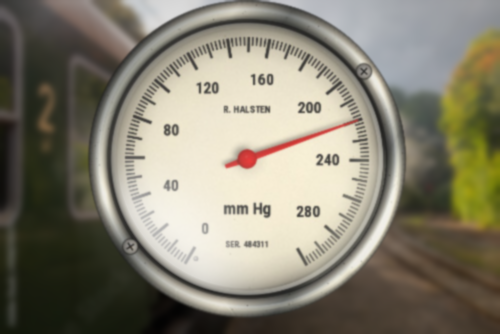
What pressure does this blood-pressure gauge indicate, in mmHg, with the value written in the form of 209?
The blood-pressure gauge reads 220
